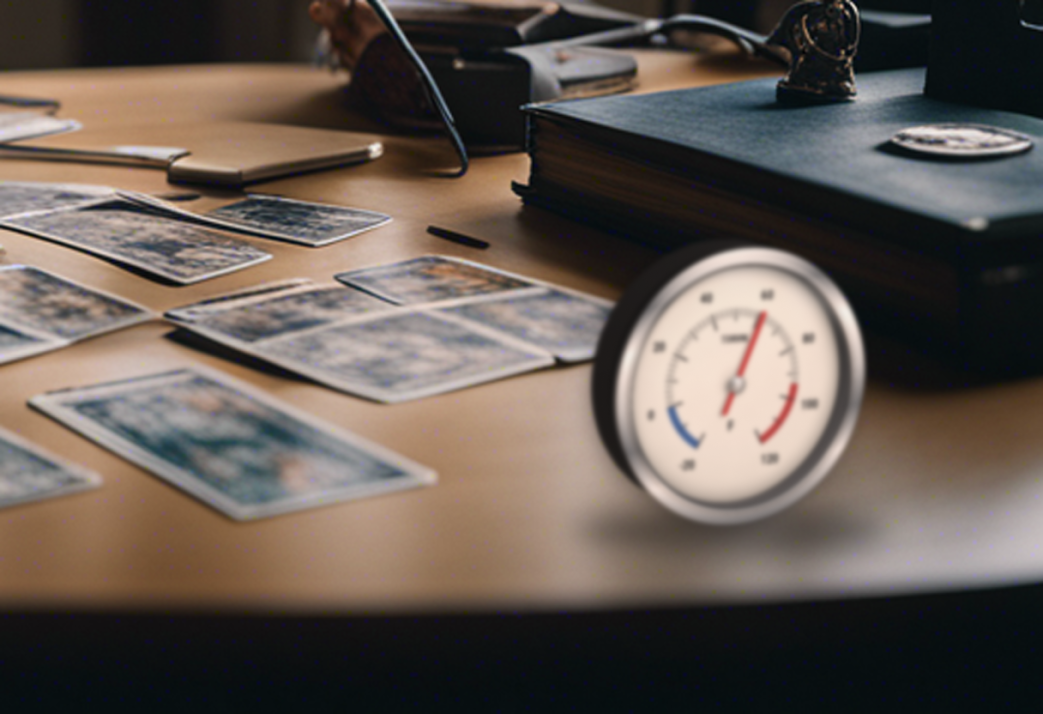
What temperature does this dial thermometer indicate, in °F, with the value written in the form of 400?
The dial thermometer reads 60
